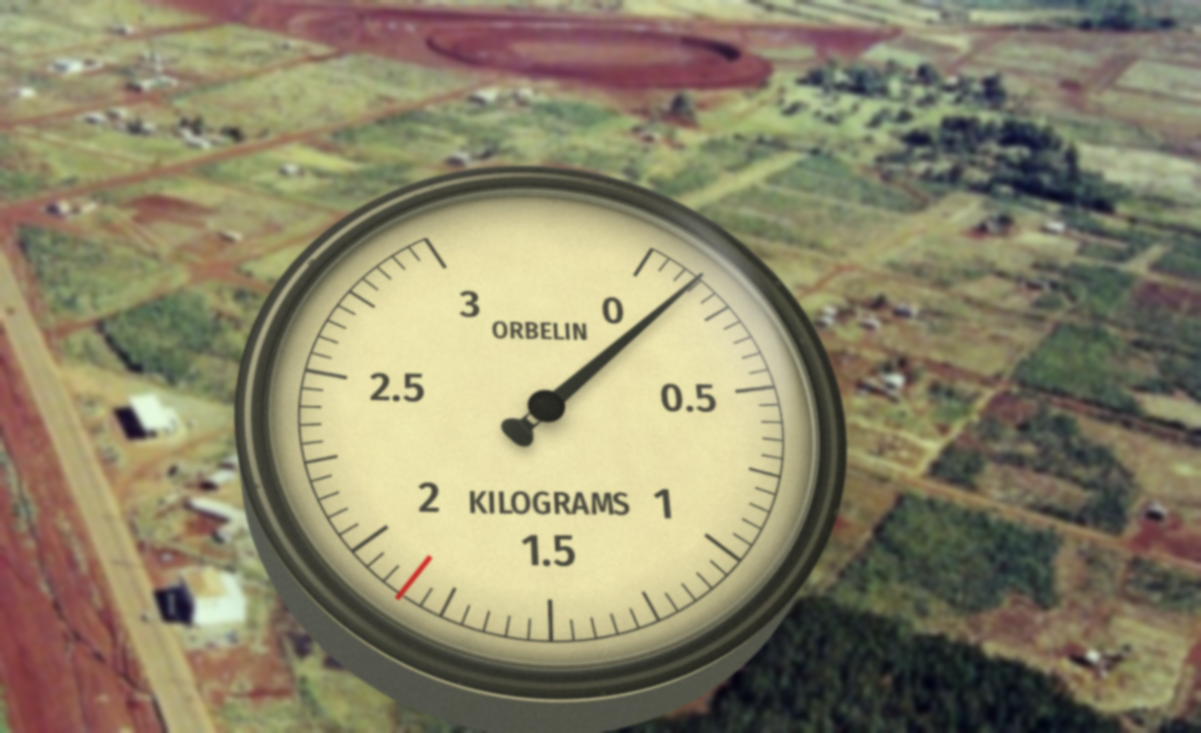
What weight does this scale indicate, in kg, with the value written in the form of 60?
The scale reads 0.15
